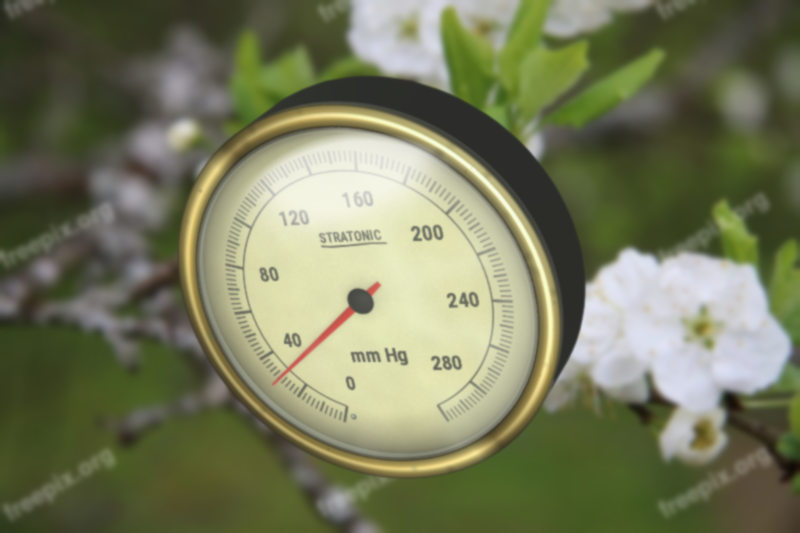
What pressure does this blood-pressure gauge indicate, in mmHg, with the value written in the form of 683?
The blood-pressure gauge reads 30
